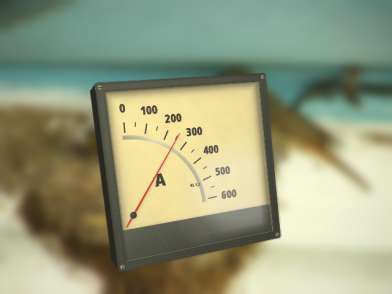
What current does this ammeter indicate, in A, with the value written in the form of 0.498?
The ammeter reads 250
